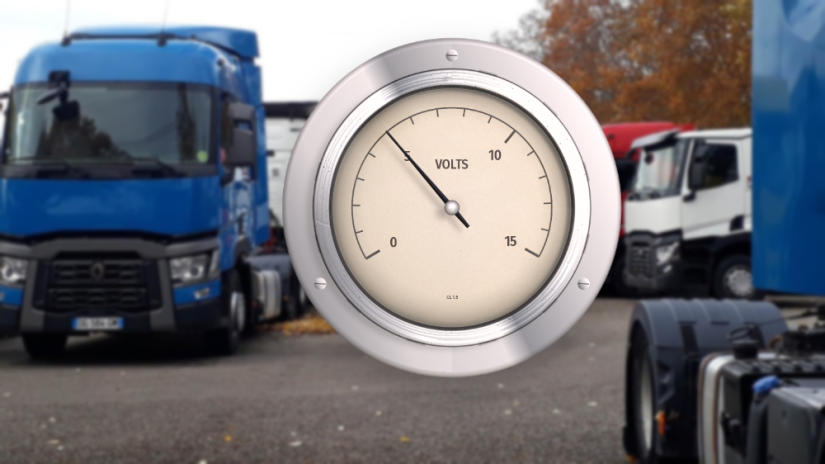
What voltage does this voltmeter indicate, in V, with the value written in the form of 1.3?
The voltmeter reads 5
